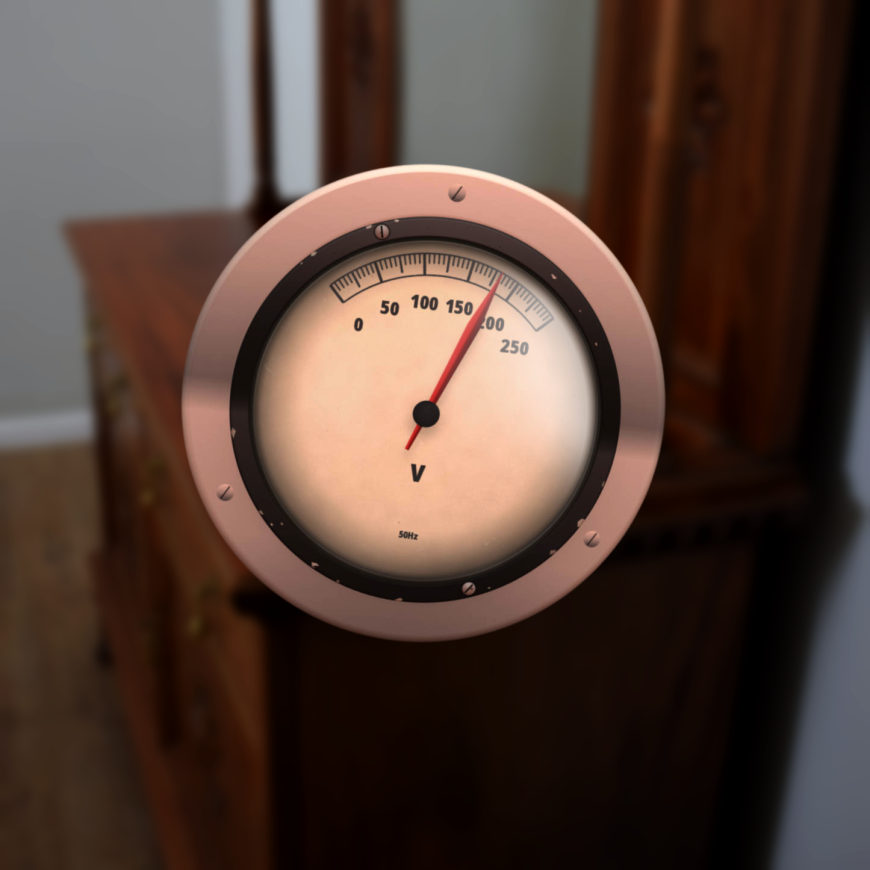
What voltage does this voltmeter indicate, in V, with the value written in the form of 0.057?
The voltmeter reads 180
